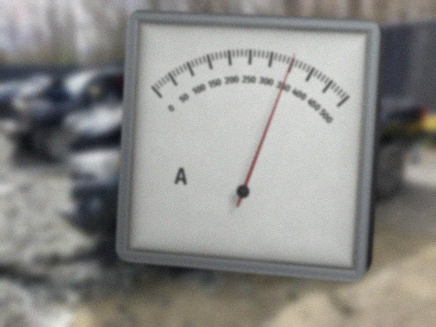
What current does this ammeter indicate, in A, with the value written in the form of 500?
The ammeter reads 350
